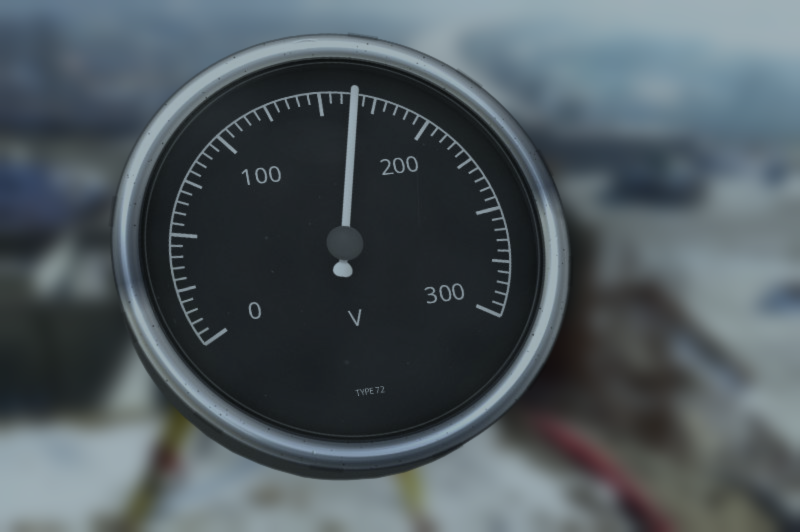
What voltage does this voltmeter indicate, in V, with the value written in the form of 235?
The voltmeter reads 165
